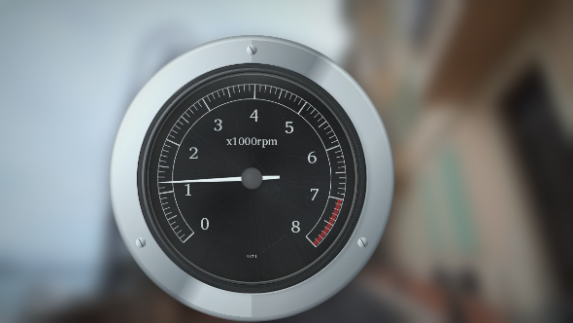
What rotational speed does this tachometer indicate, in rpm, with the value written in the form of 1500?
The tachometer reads 1200
